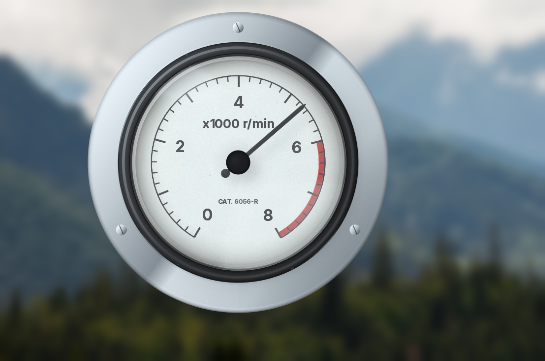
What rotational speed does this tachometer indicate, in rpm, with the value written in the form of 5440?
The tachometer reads 5300
